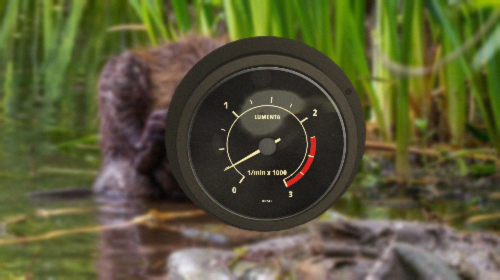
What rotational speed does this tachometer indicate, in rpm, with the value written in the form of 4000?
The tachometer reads 250
